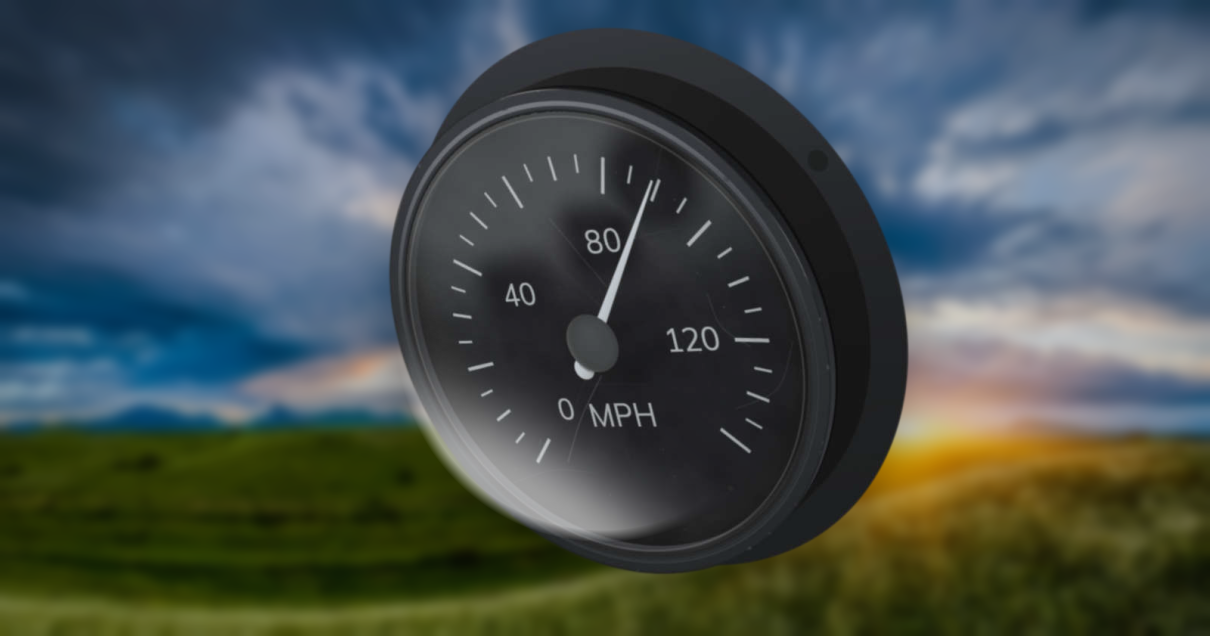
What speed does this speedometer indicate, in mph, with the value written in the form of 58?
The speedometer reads 90
